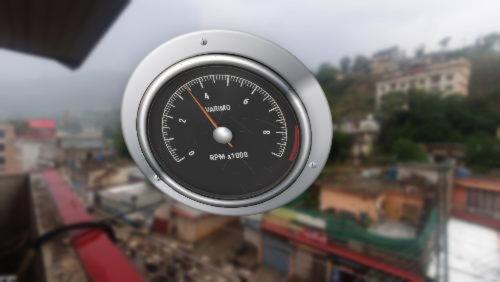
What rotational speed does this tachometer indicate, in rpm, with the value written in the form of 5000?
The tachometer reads 3500
